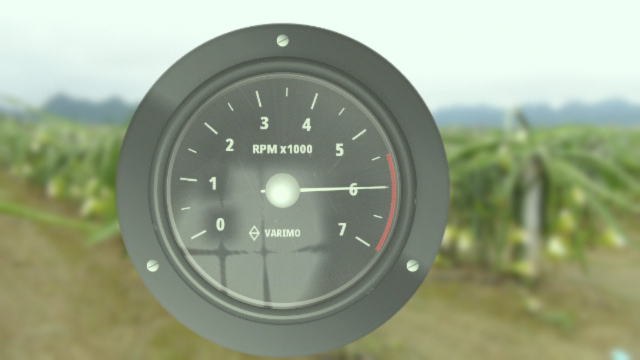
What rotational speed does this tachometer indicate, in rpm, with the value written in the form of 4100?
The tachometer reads 6000
